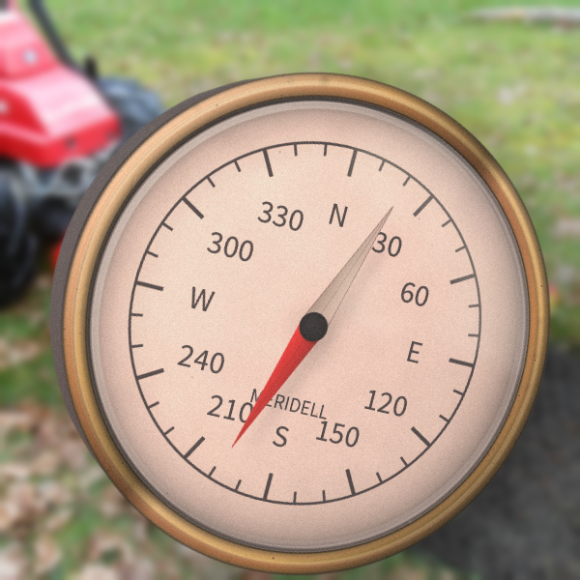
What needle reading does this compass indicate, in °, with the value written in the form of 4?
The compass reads 200
